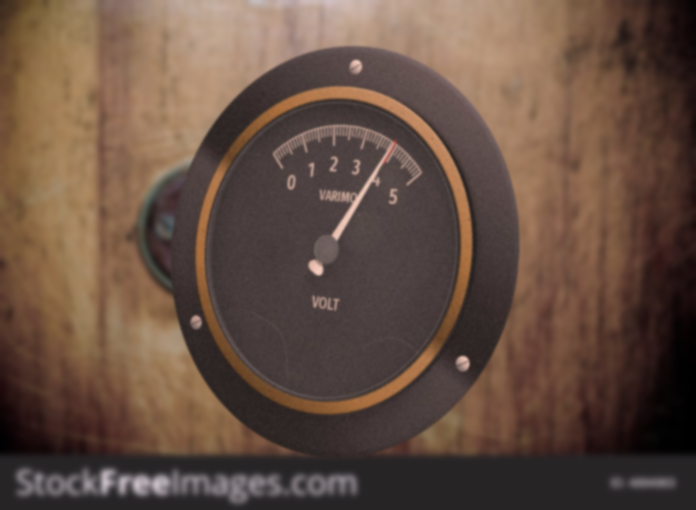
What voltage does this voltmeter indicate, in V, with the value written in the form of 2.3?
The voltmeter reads 4
